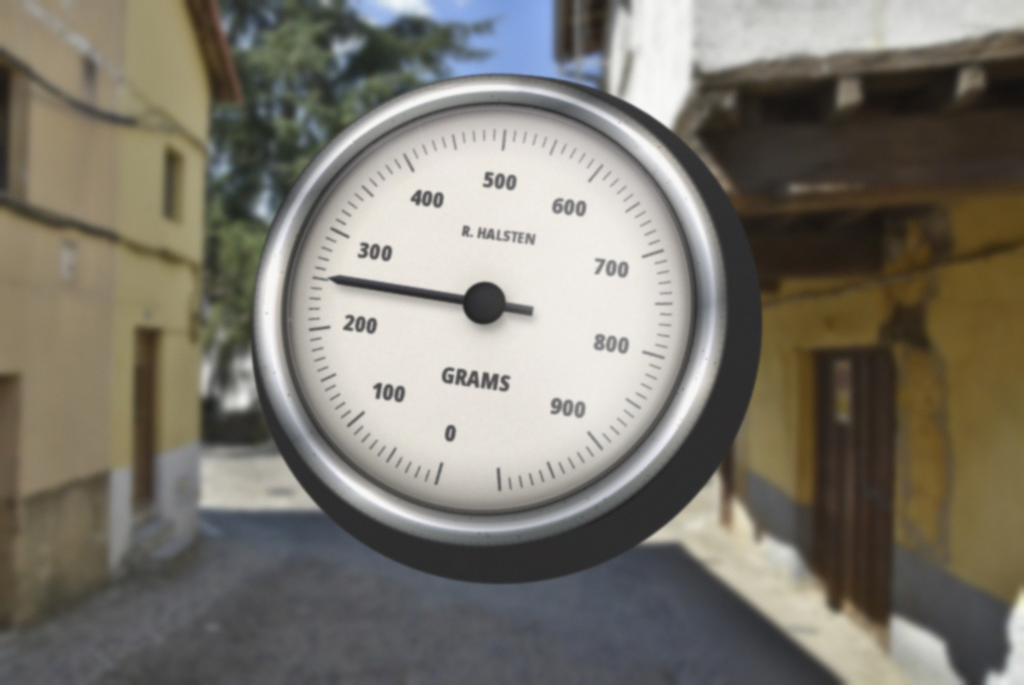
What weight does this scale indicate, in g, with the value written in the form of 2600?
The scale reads 250
